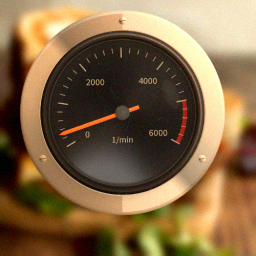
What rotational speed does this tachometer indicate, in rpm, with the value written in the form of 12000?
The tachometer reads 300
